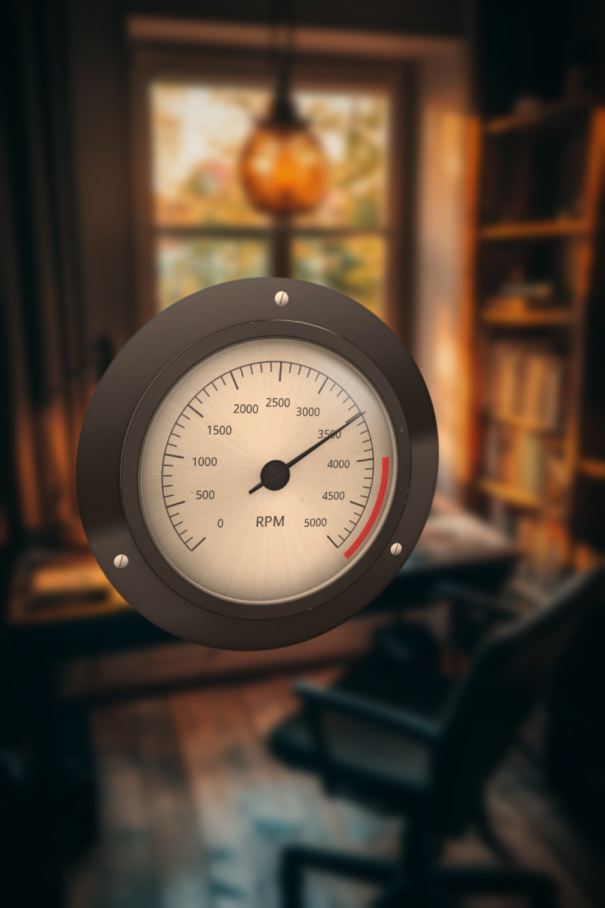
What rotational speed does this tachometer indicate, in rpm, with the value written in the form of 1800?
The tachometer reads 3500
